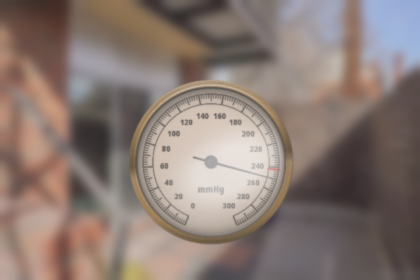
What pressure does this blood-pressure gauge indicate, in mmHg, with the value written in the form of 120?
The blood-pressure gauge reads 250
